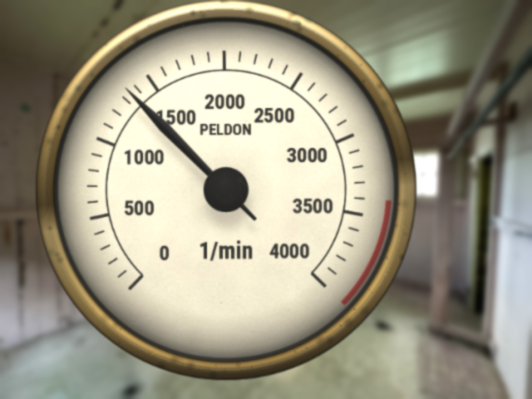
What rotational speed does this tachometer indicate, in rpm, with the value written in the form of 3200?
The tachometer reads 1350
